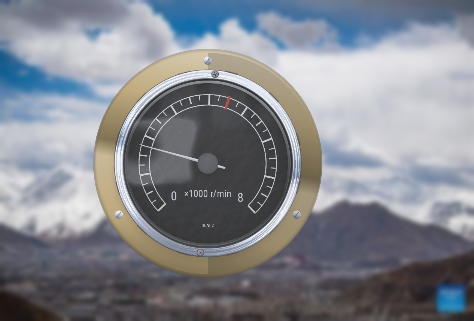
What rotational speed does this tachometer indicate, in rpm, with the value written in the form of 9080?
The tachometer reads 1750
